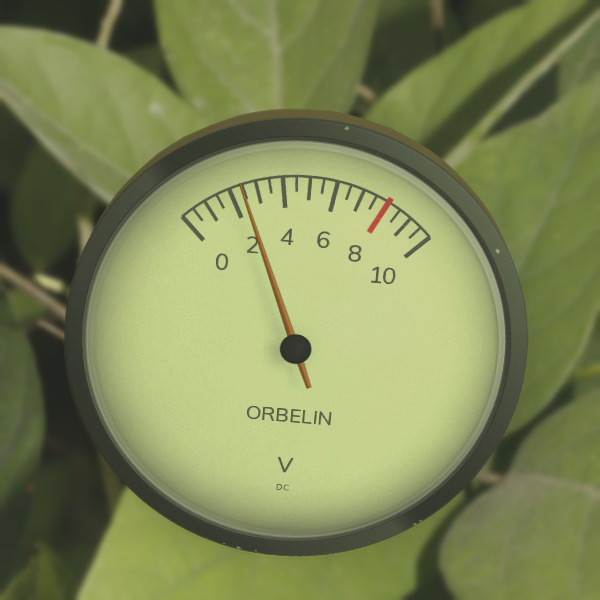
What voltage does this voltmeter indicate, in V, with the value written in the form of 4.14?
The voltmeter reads 2.5
